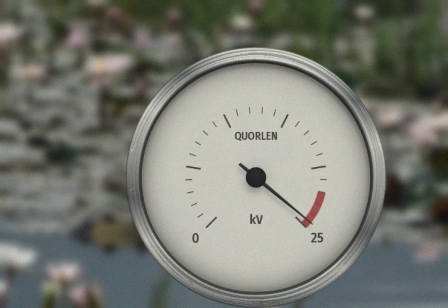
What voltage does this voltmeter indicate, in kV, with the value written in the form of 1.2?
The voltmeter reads 24.5
